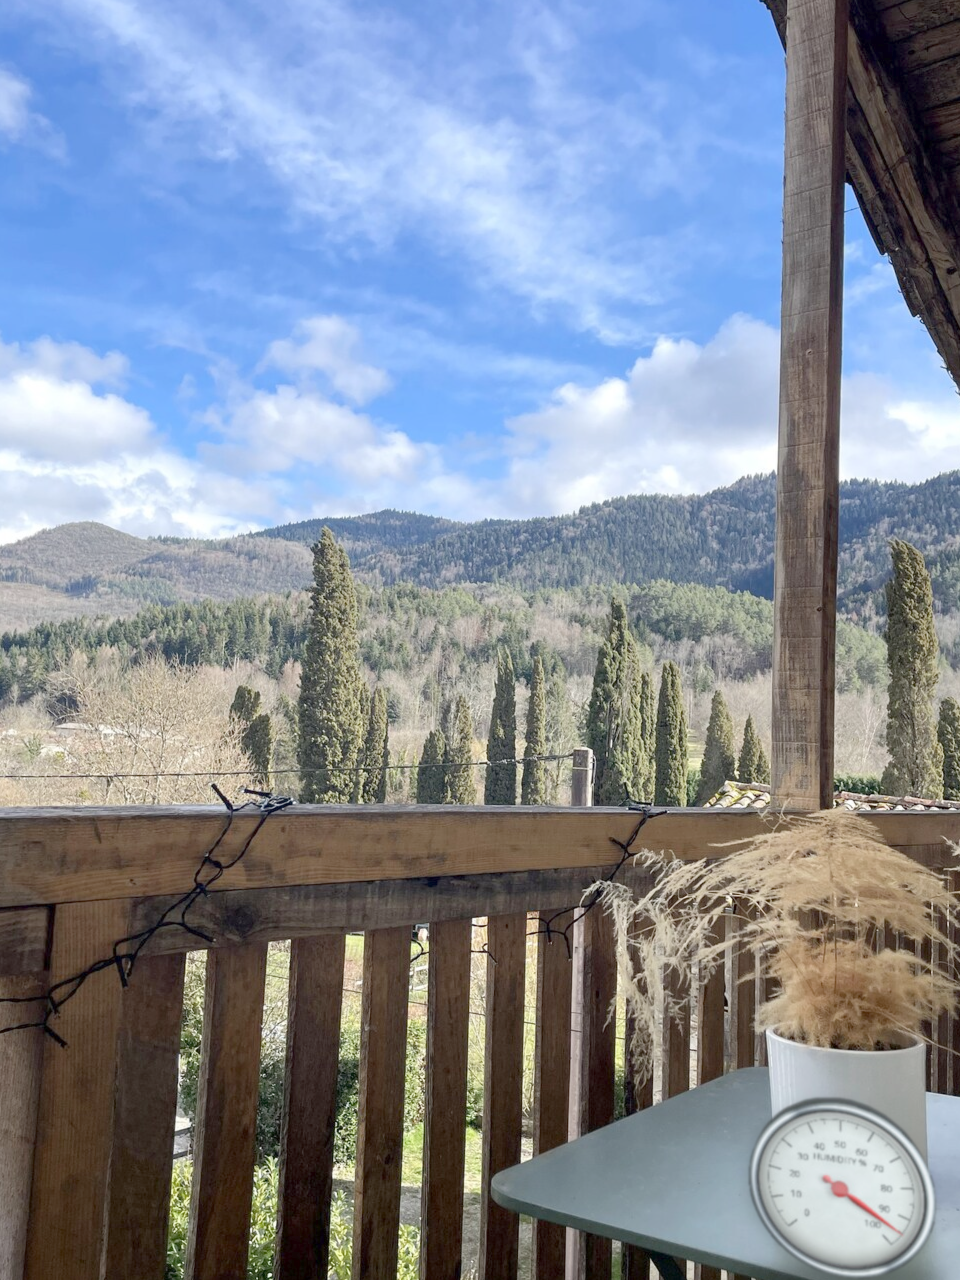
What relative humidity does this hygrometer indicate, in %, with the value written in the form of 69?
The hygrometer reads 95
